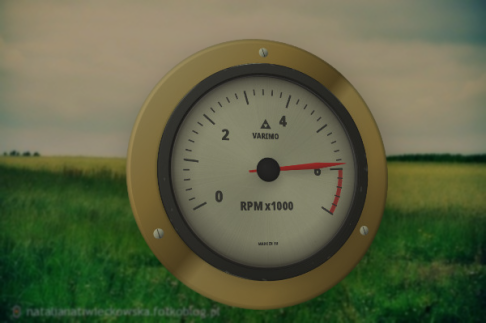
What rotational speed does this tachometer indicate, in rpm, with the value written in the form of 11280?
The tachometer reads 5900
